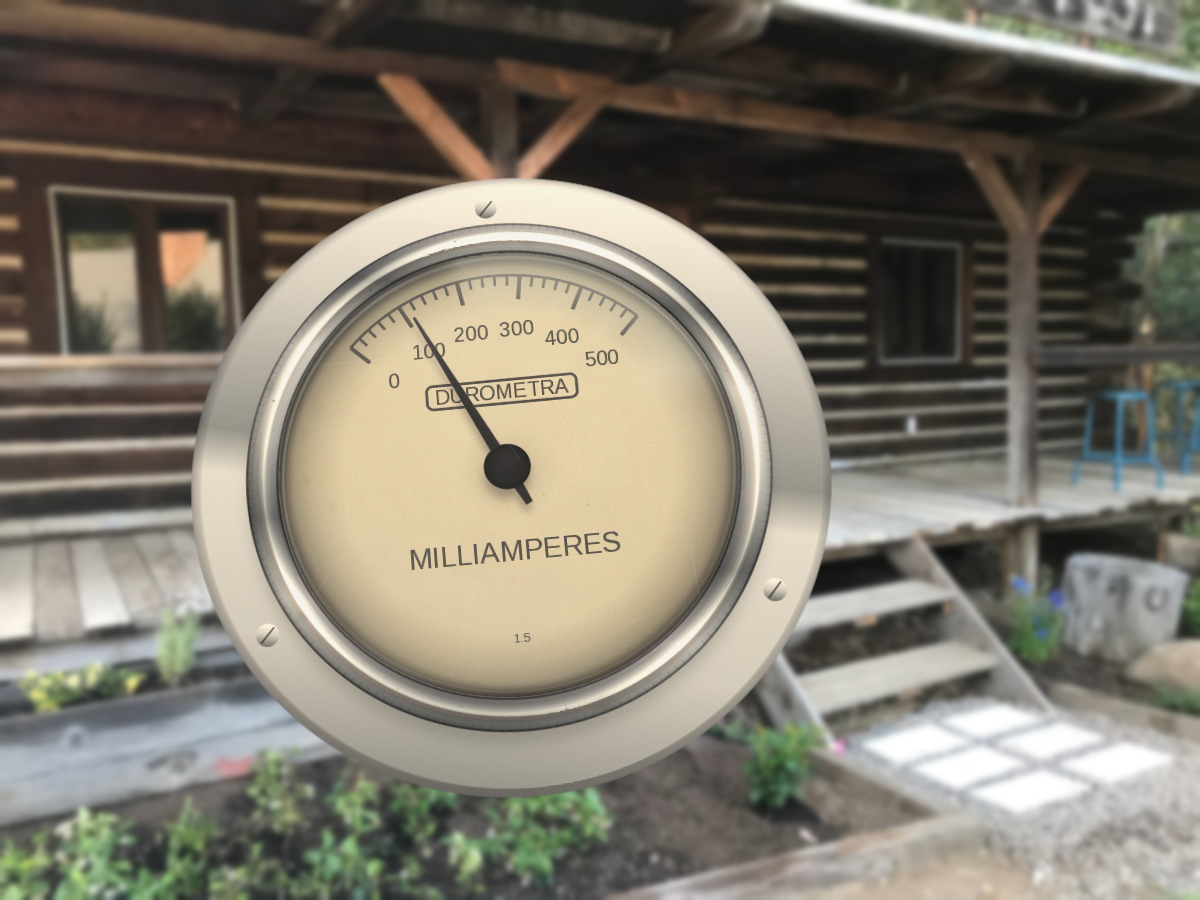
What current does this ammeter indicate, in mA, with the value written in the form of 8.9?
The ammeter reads 110
